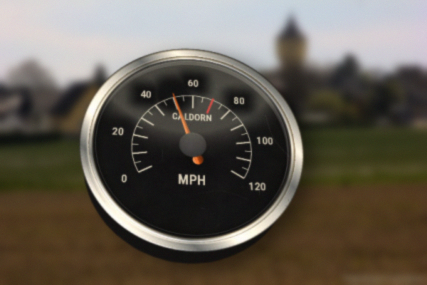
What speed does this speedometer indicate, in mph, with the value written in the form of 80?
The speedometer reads 50
